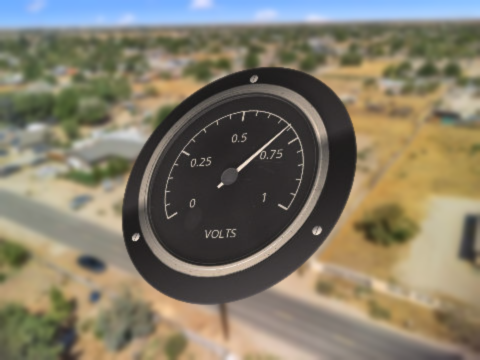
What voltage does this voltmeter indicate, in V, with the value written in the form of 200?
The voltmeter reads 0.7
